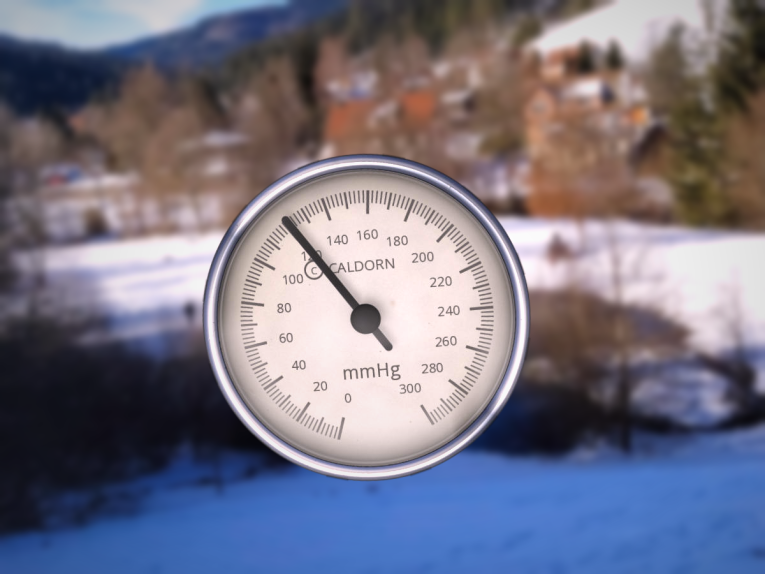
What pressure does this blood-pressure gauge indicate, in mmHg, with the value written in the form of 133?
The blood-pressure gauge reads 122
